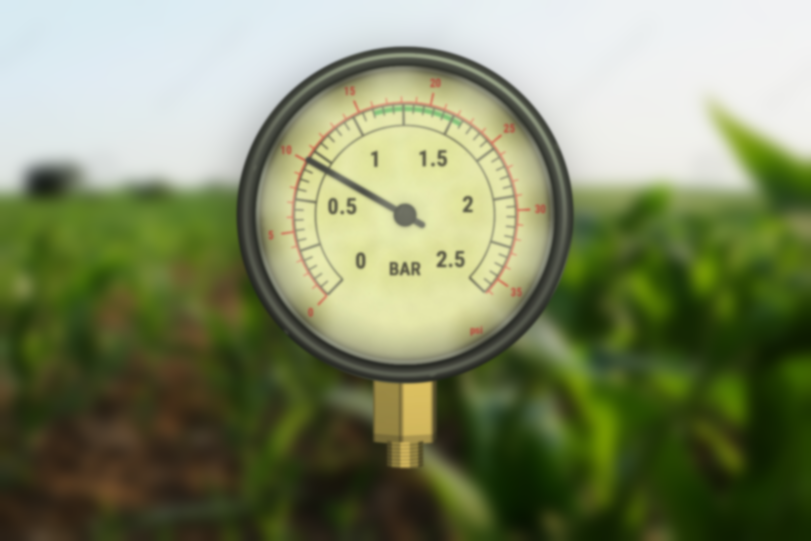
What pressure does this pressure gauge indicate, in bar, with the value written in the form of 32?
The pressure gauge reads 0.7
